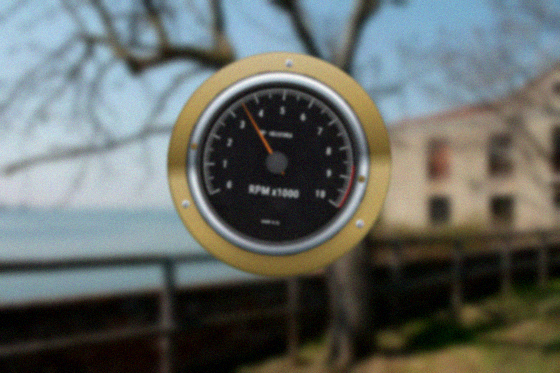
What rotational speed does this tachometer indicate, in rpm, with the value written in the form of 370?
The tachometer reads 3500
